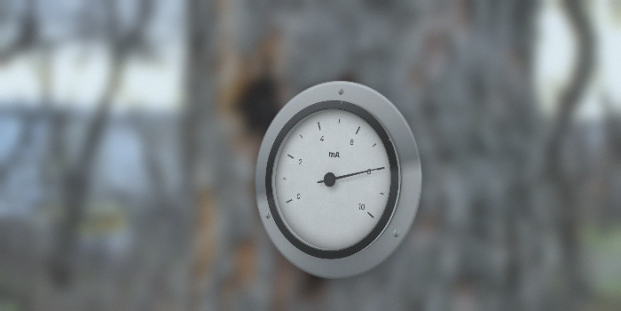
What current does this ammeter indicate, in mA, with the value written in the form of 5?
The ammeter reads 8
